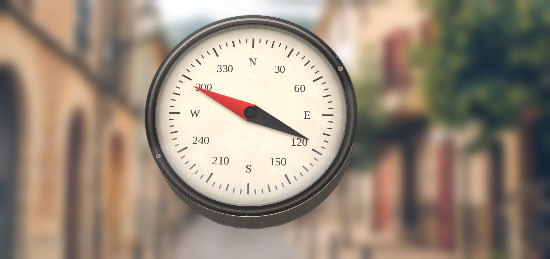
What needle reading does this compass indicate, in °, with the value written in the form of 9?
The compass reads 295
